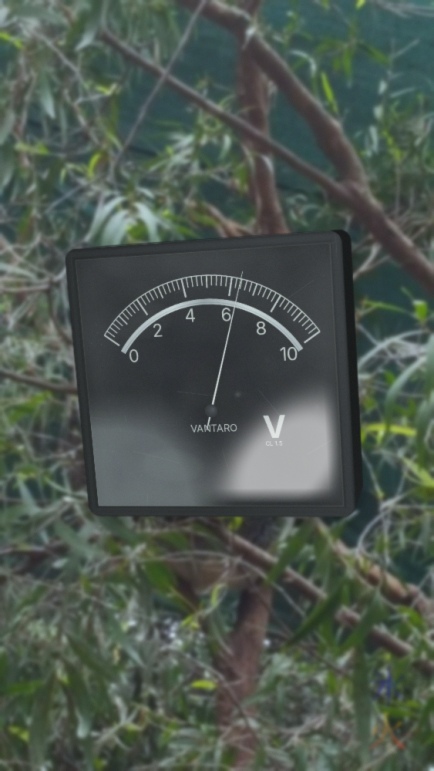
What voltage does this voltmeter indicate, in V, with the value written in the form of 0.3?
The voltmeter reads 6.4
